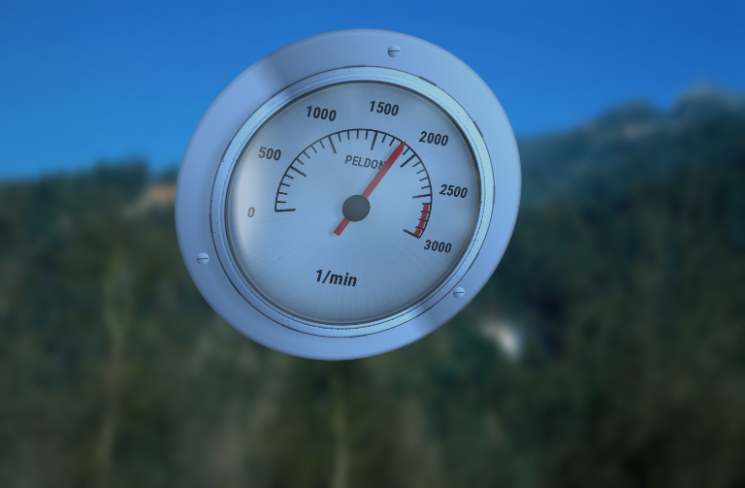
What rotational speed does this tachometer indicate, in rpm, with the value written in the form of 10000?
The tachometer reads 1800
